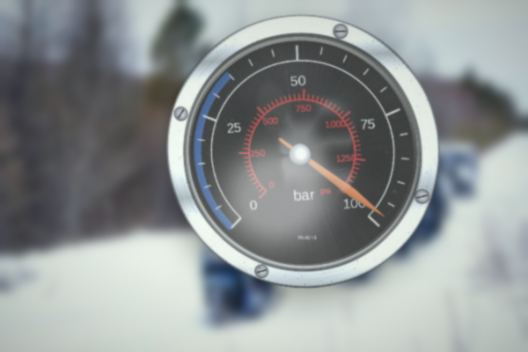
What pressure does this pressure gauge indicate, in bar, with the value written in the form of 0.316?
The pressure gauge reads 97.5
